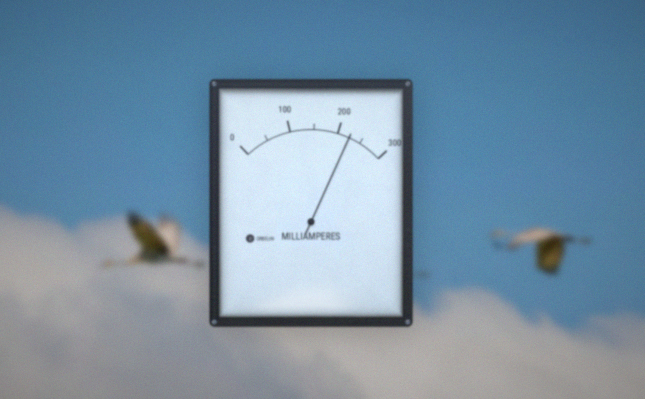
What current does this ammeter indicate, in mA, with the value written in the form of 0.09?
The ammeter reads 225
